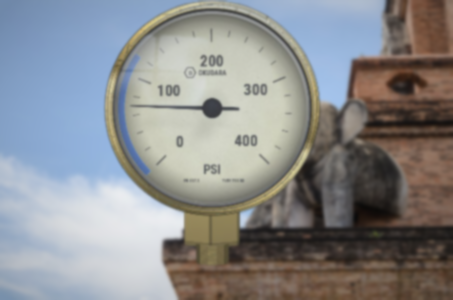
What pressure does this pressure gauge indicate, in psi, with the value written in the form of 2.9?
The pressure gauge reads 70
